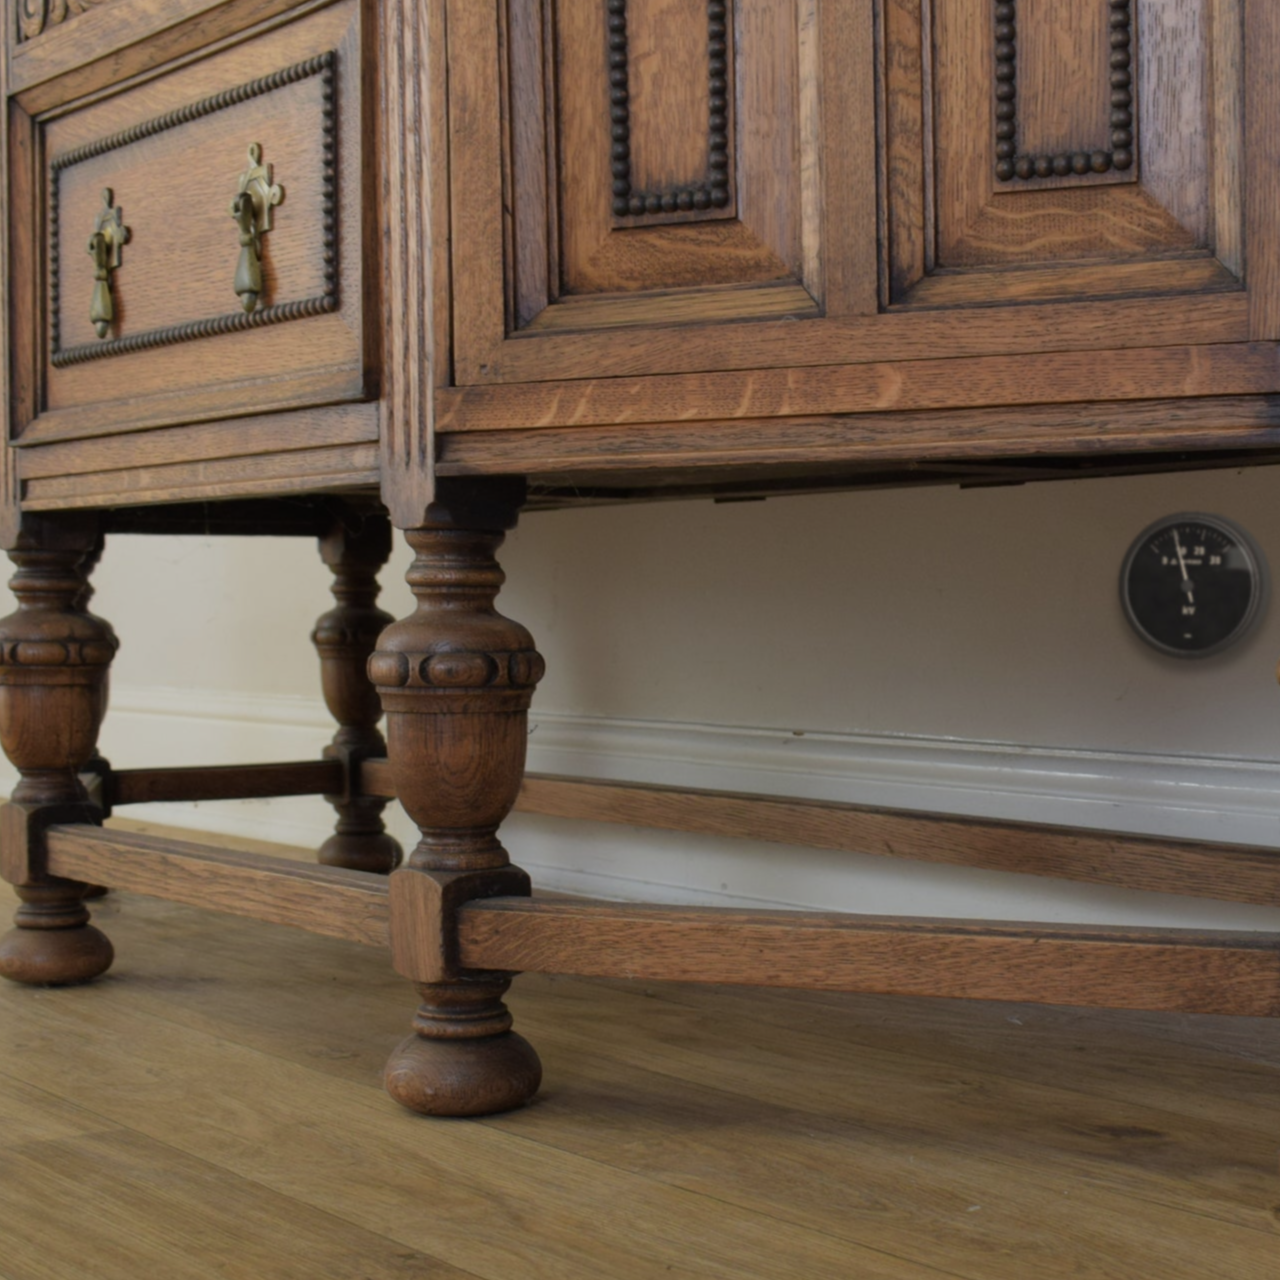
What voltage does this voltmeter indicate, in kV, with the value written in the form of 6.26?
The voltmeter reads 10
